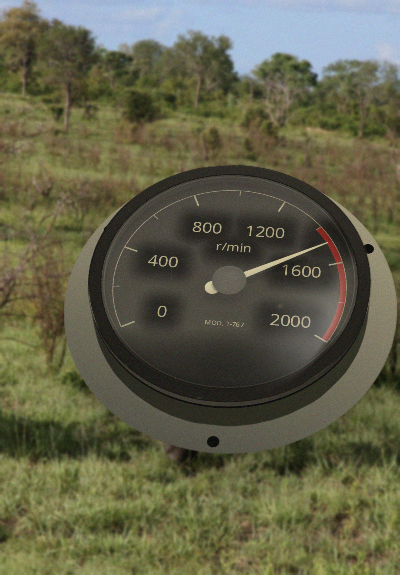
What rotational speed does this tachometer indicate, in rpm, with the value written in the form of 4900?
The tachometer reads 1500
